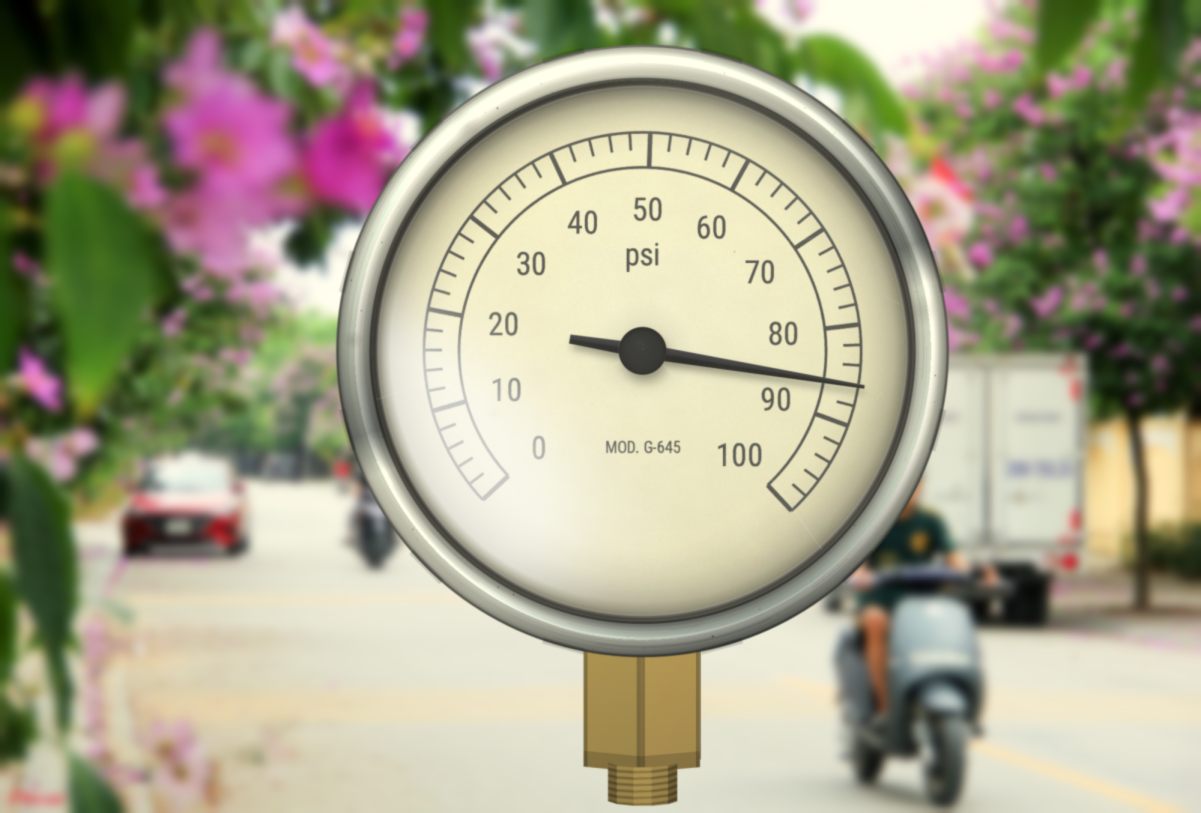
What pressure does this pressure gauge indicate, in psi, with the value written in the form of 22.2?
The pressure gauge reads 86
